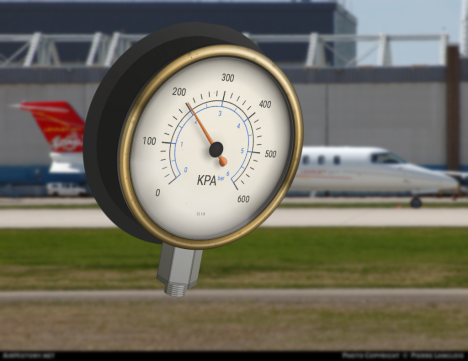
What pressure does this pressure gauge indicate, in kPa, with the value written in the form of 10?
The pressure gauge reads 200
